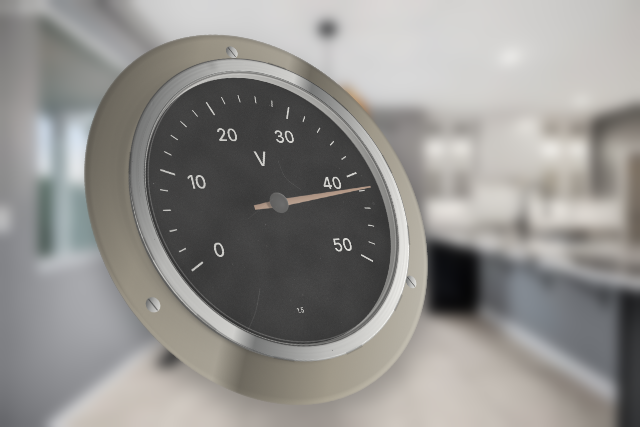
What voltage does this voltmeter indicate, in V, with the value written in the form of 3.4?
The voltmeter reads 42
